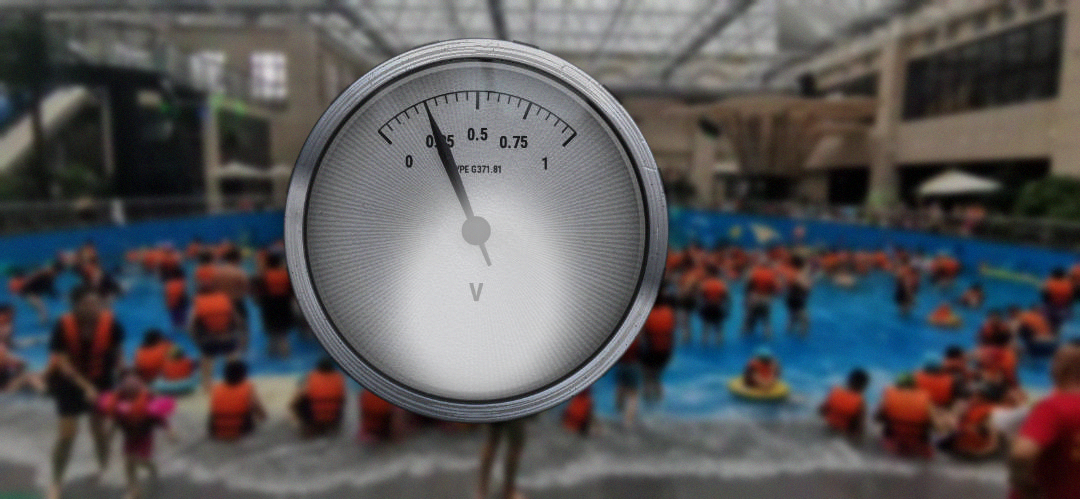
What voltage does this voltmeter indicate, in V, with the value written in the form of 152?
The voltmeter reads 0.25
